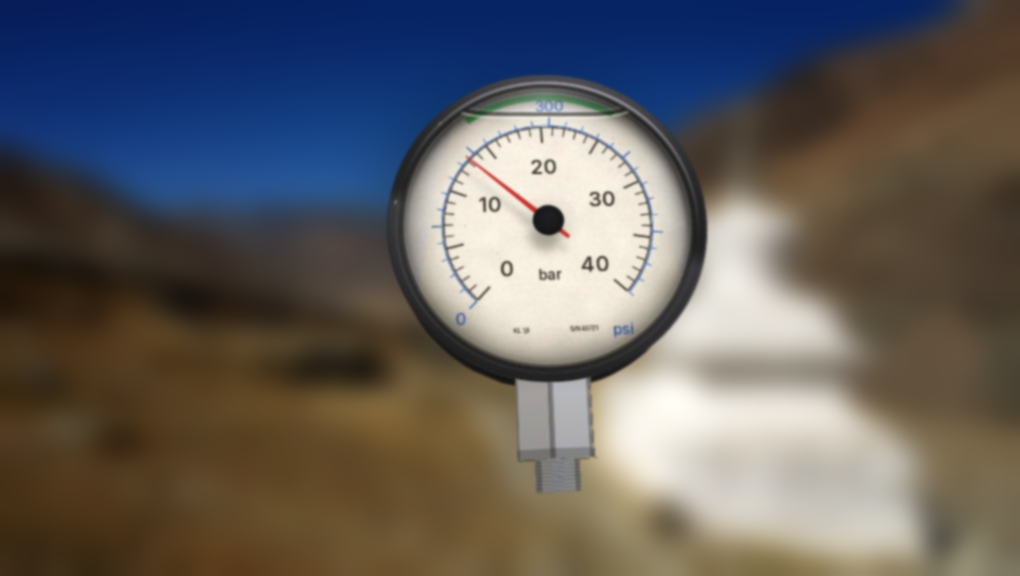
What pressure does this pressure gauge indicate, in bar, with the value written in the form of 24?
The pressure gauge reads 13
